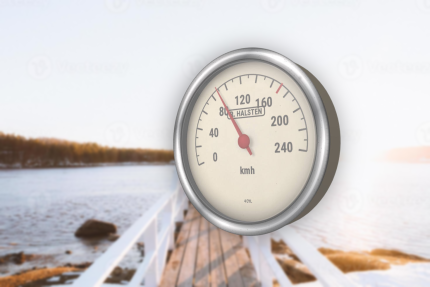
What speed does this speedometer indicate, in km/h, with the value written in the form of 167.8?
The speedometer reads 90
